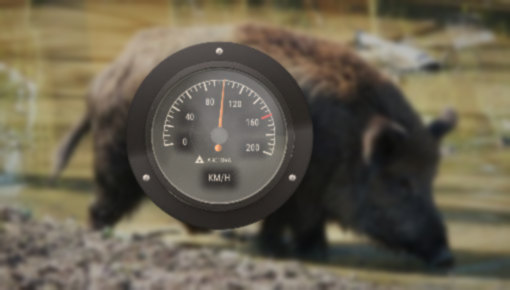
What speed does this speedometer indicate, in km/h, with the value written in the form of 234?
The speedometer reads 100
